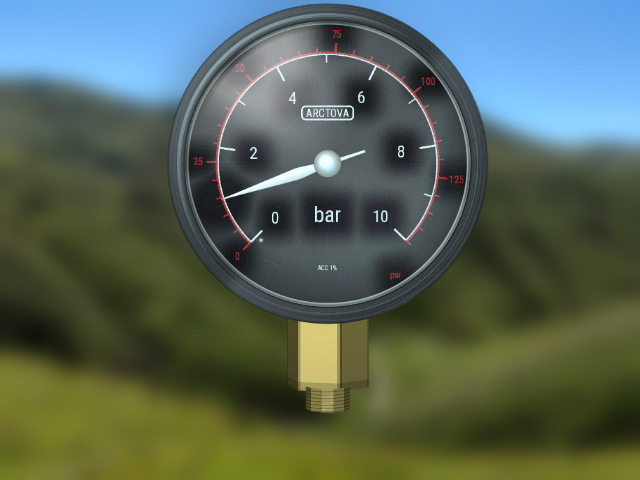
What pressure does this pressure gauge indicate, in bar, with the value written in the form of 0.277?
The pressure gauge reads 1
